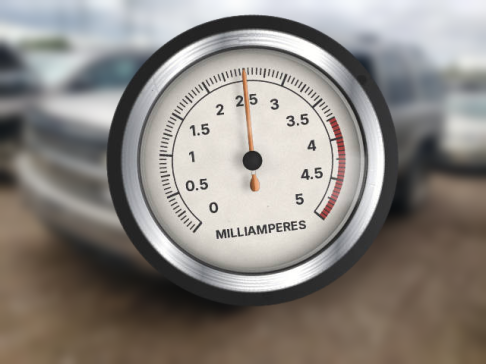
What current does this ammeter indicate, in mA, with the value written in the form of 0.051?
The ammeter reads 2.5
